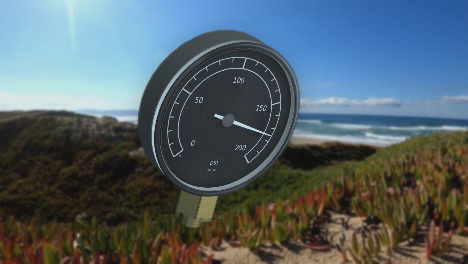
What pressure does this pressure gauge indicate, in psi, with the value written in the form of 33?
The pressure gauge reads 175
